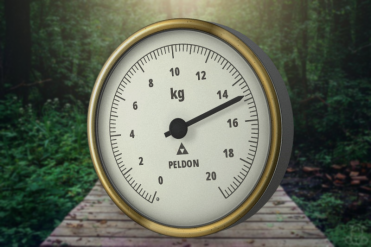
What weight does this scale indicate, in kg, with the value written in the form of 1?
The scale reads 14.8
